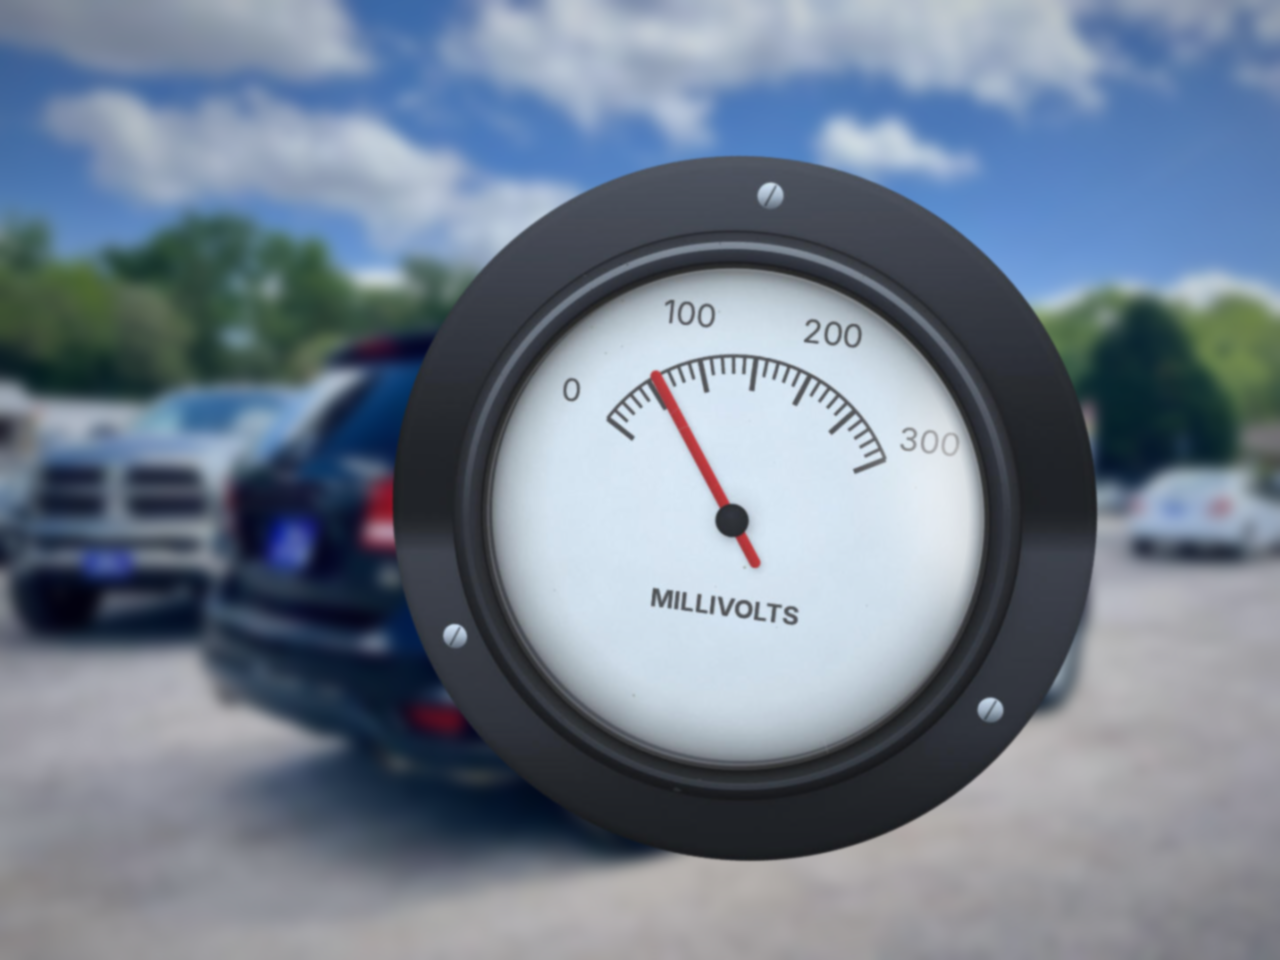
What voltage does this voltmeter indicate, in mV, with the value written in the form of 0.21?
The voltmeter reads 60
